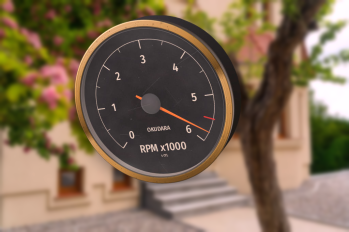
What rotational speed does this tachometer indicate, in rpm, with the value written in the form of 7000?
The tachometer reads 5750
